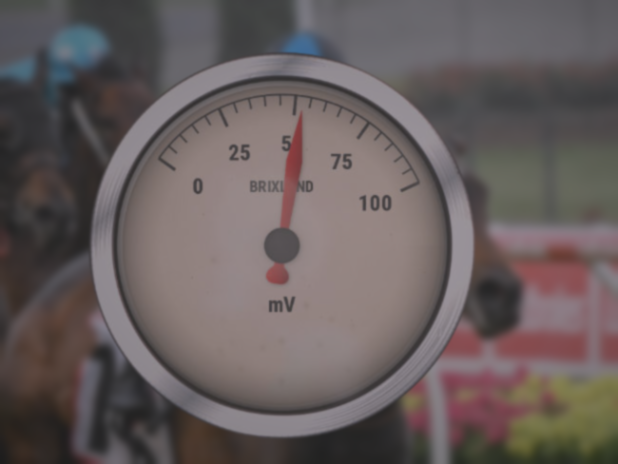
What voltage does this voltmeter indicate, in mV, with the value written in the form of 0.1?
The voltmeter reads 52.5
